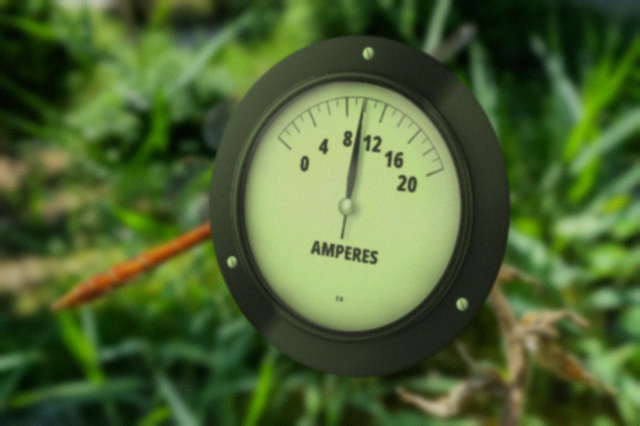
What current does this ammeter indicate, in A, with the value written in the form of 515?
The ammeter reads 10
